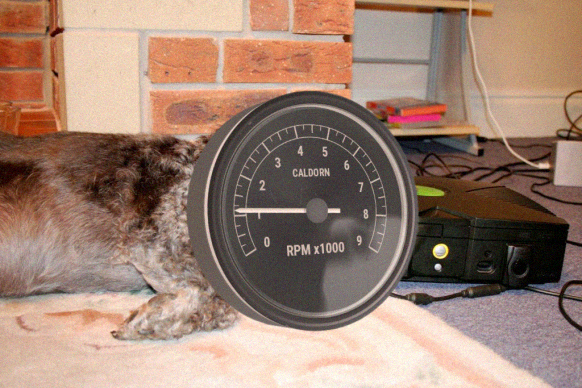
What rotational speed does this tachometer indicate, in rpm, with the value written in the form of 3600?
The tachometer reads 1125
